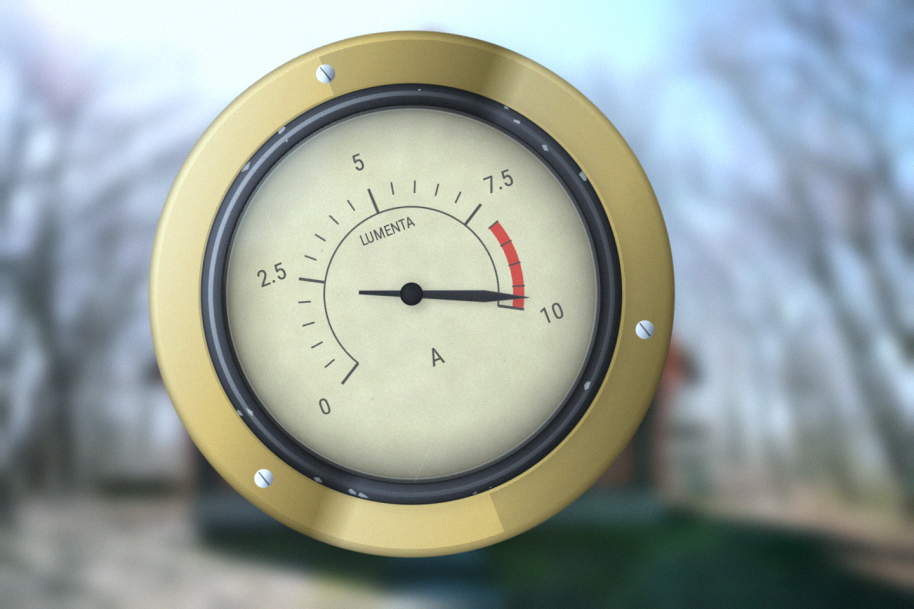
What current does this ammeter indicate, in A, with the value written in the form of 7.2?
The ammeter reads 9.75
